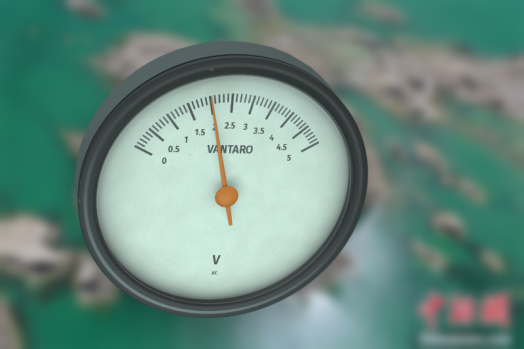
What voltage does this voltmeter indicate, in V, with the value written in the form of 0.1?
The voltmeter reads 2
